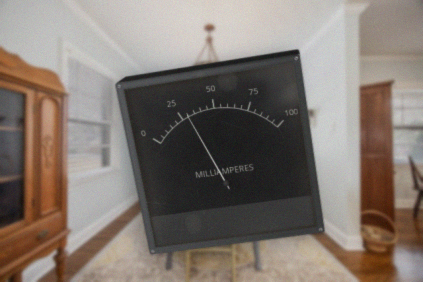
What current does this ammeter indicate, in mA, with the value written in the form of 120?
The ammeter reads 30
